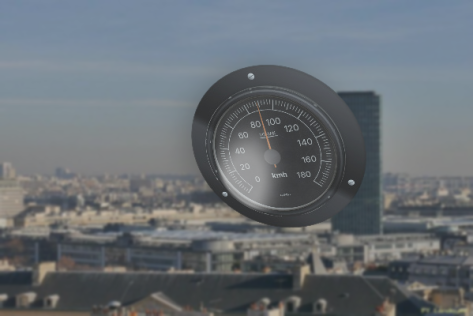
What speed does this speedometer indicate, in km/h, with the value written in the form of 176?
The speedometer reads 90
